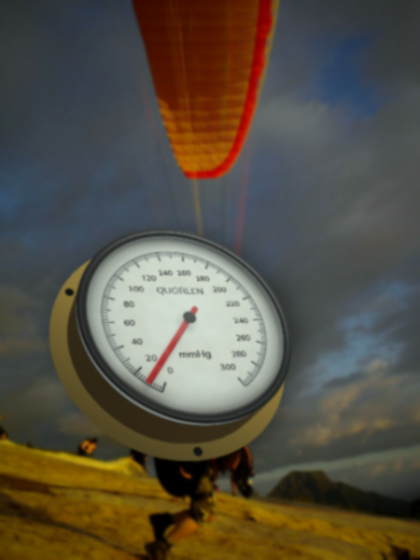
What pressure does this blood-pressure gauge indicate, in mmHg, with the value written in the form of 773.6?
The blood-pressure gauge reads 10
